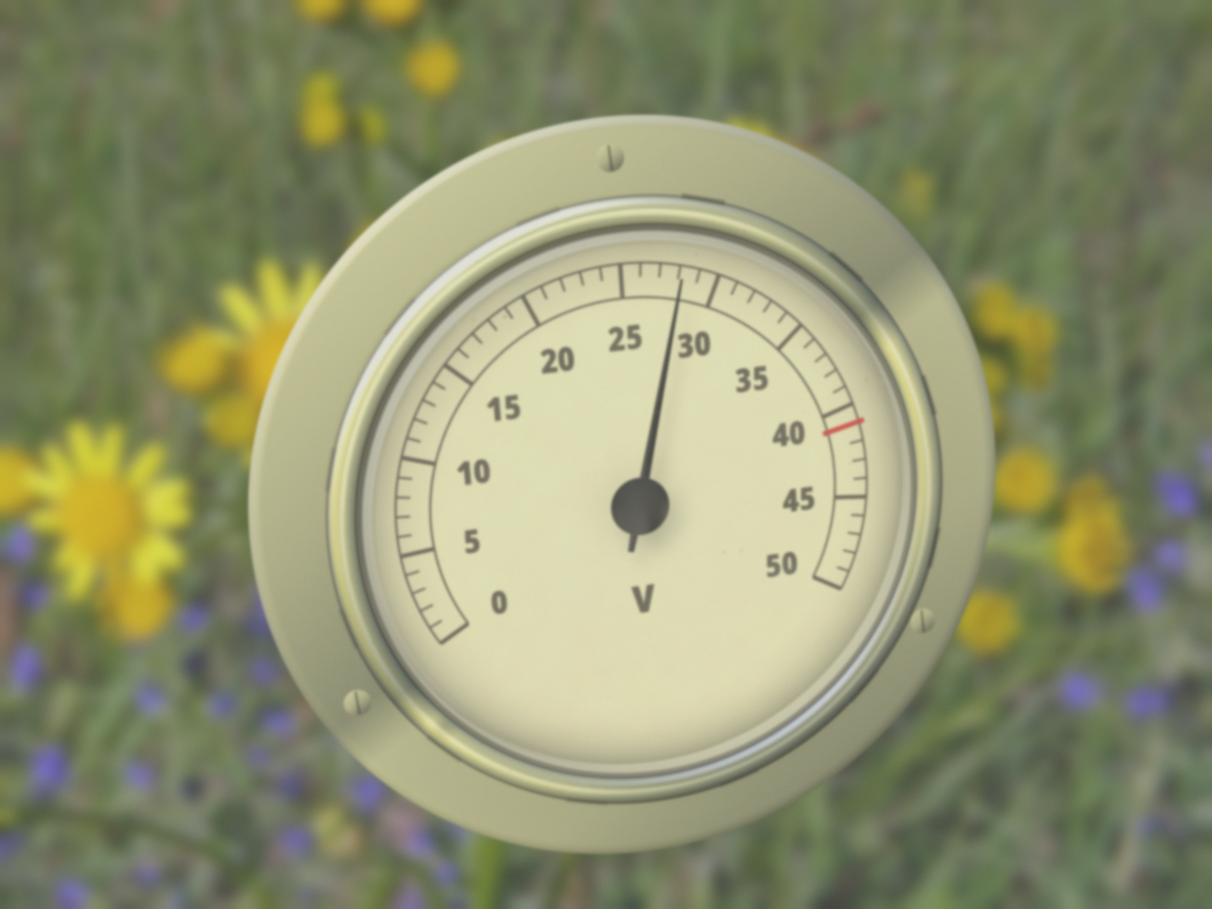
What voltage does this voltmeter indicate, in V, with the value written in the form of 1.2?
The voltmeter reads 28
